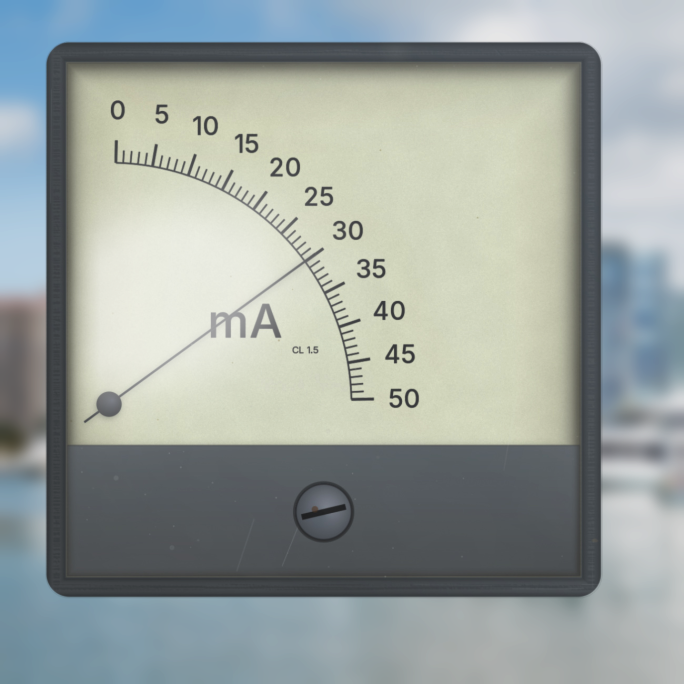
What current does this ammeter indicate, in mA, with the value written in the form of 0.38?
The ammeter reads 30
